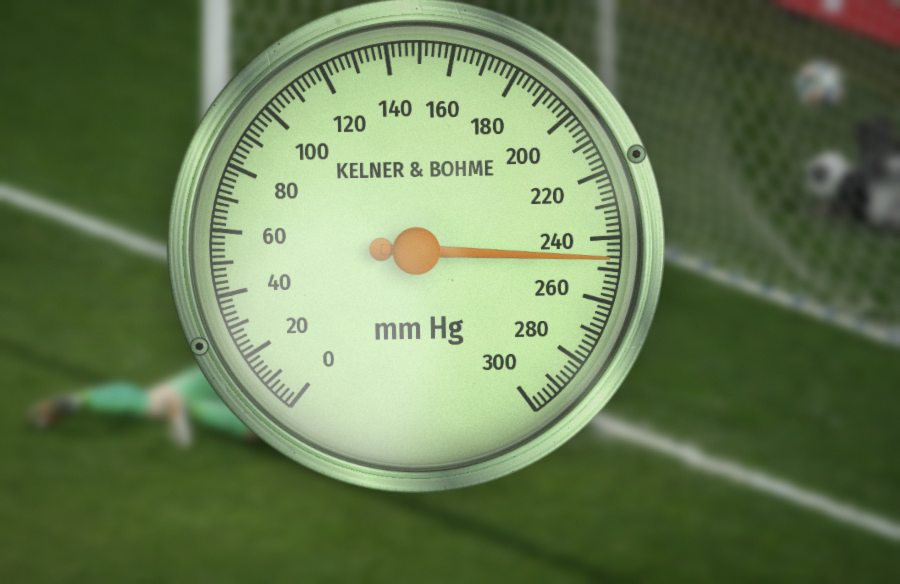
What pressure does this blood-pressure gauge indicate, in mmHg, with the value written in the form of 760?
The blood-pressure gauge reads 246
